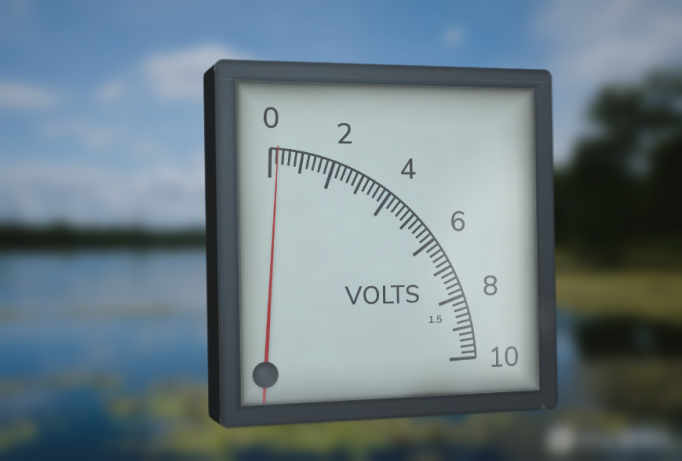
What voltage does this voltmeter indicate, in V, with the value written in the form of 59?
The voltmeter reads 0.2
